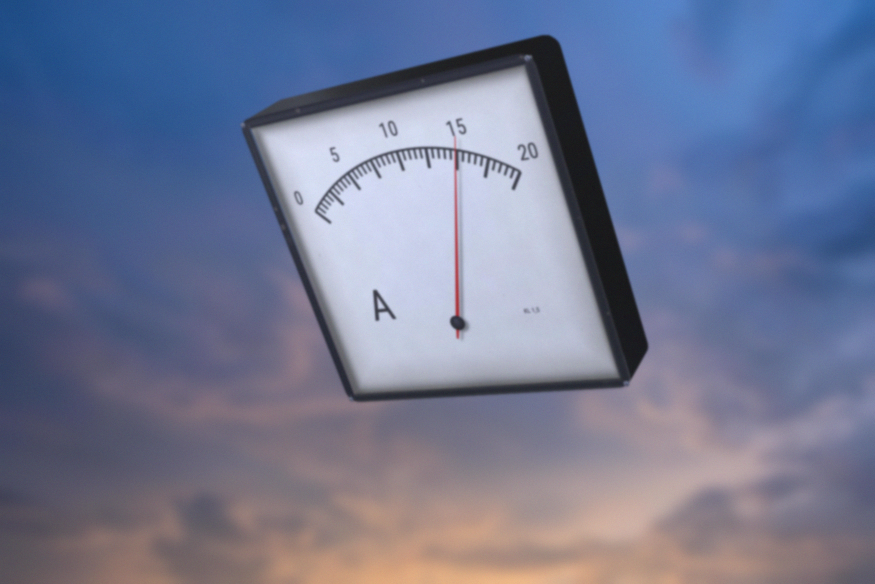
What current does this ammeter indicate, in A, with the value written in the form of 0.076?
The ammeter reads 15
